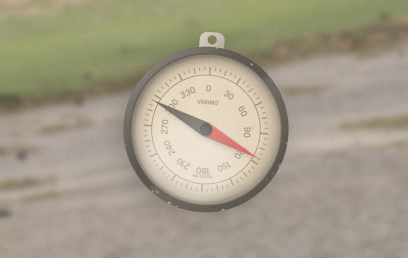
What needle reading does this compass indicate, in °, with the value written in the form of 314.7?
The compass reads 115
